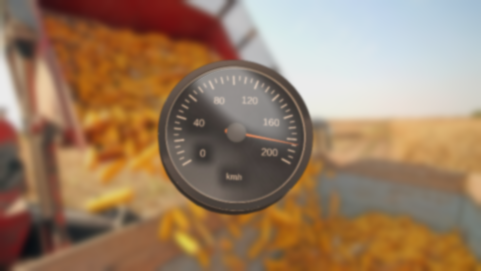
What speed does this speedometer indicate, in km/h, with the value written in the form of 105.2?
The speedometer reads 185
